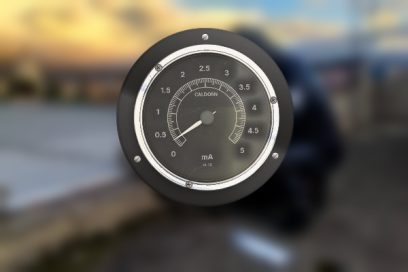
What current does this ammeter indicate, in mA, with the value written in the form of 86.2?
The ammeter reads 0.25
